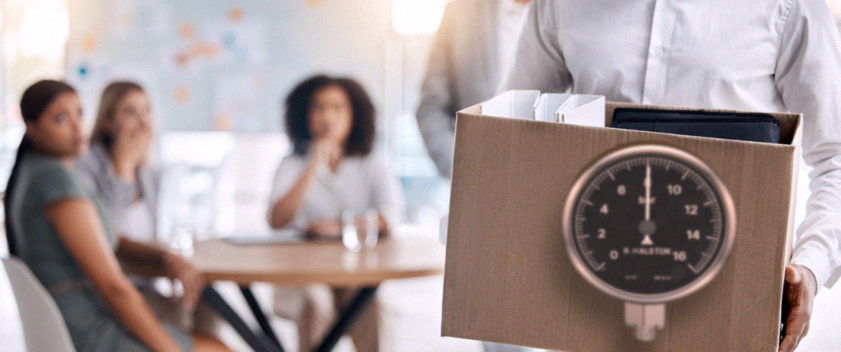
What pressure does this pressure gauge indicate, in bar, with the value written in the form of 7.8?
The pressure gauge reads 8
